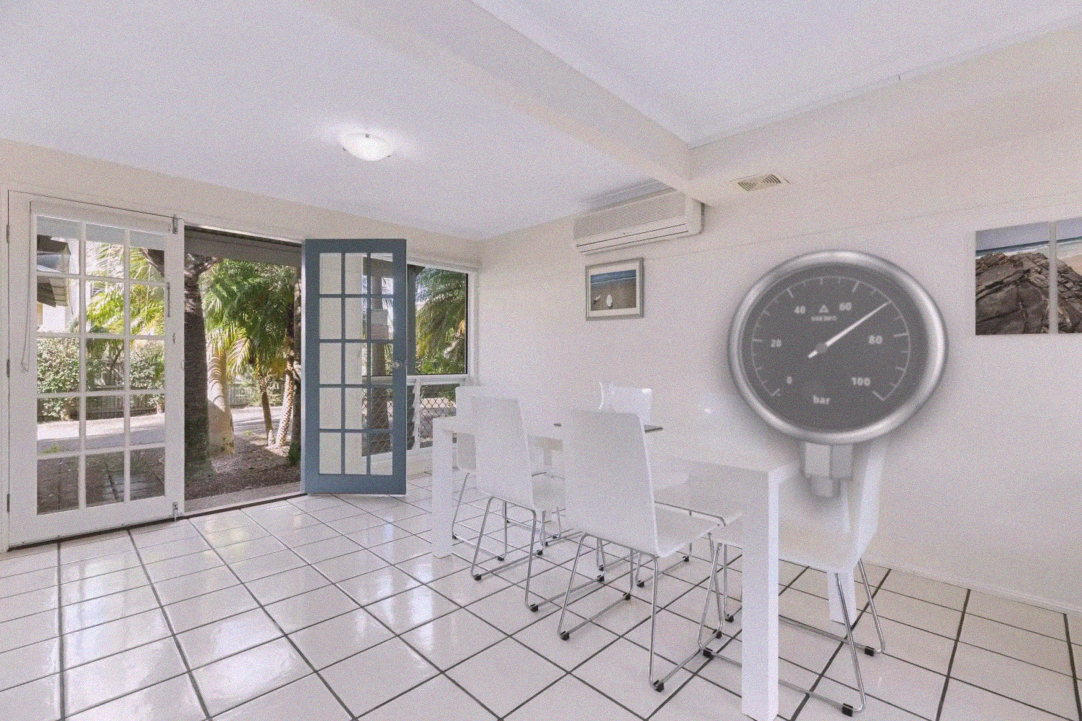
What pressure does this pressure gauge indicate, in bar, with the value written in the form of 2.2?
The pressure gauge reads 70
